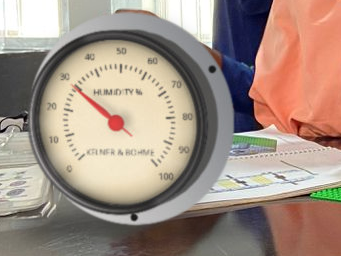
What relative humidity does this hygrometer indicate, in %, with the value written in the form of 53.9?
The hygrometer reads 30
